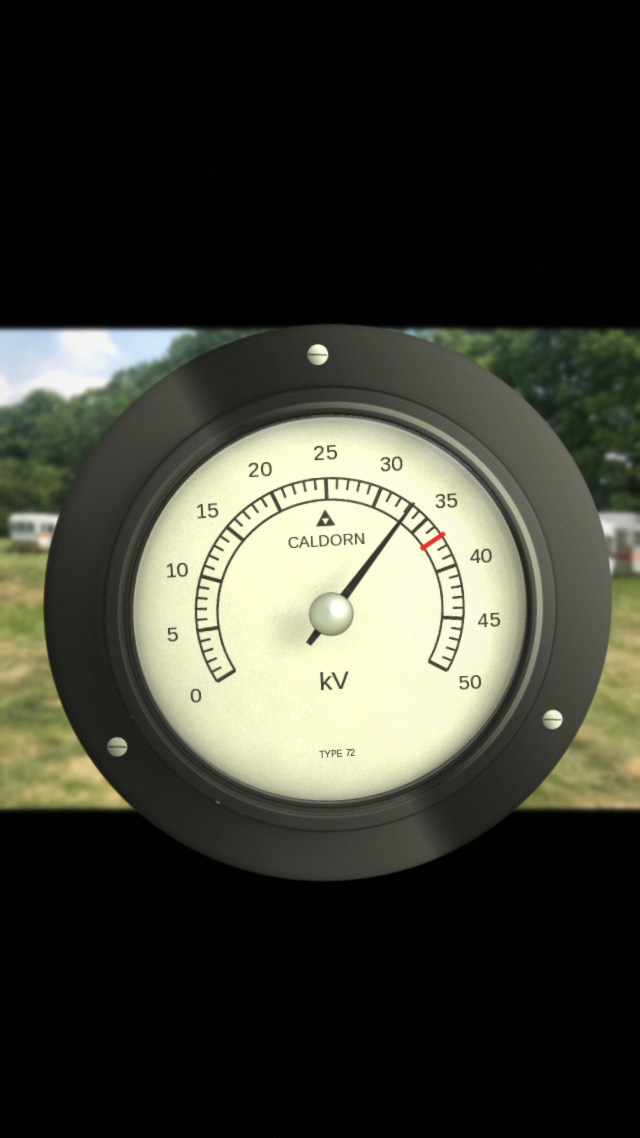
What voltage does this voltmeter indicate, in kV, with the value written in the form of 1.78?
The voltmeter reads 33
